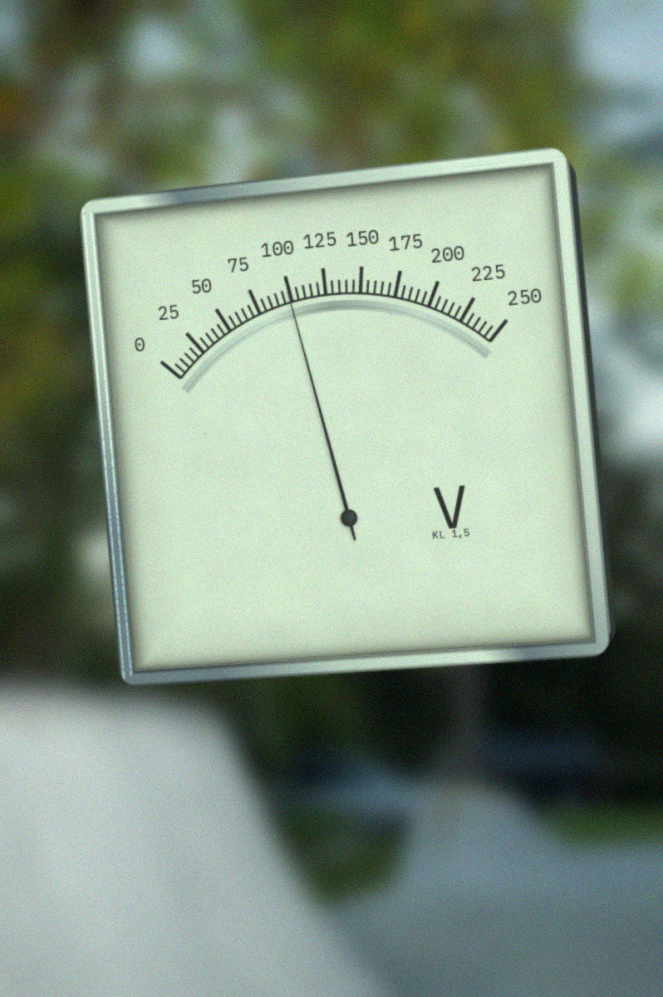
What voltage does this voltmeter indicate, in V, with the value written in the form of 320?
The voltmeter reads 100
